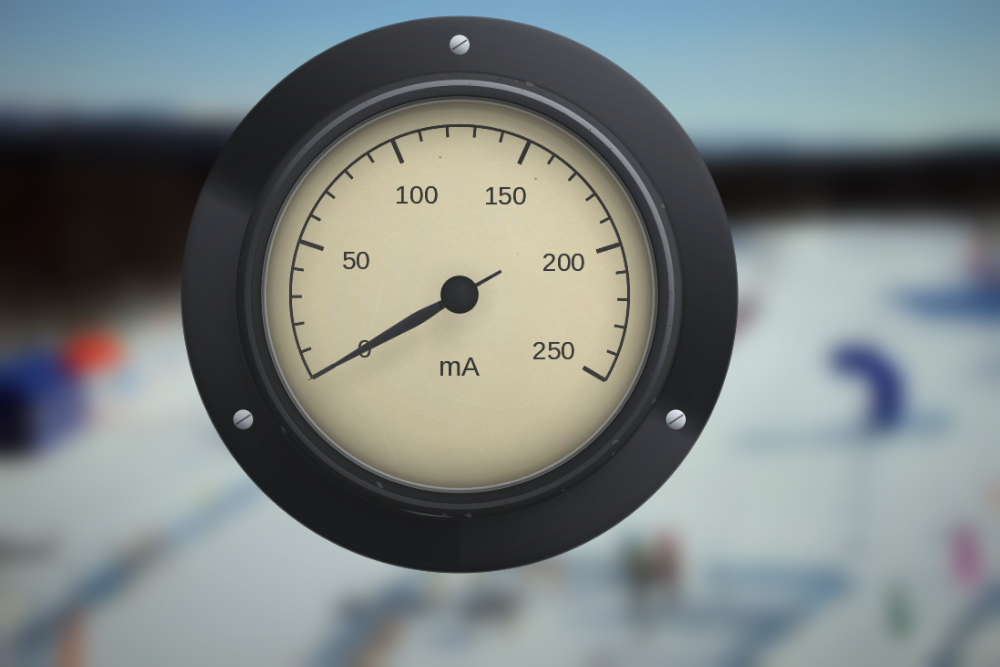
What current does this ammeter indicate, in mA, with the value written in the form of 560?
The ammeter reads 0
